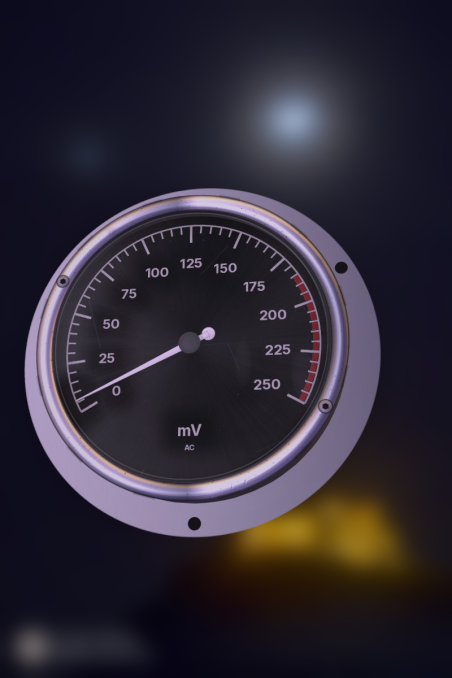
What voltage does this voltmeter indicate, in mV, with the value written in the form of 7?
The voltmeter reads 5
